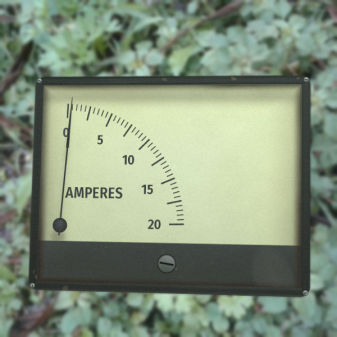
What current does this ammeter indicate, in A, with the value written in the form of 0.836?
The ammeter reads 0.5
